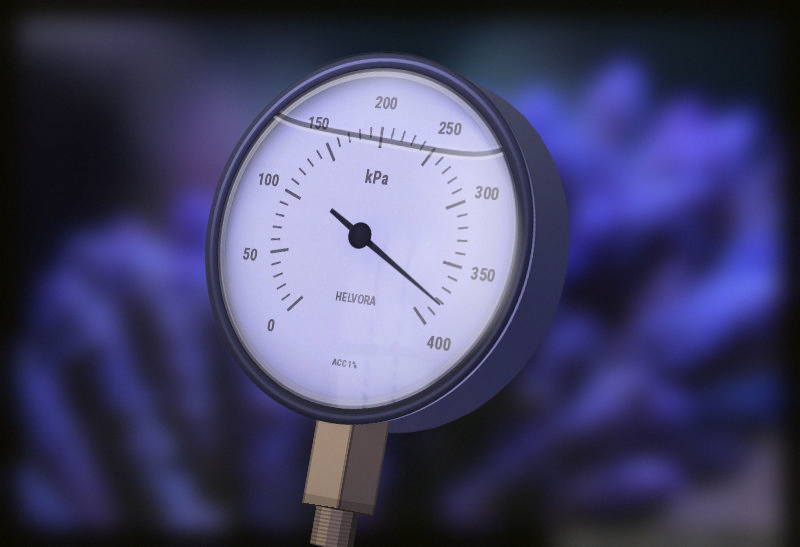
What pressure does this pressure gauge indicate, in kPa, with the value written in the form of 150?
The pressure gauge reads 380
